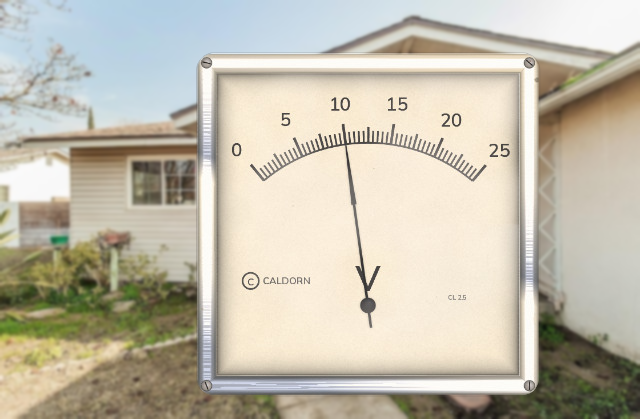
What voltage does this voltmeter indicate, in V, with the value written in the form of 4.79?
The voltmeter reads 10
